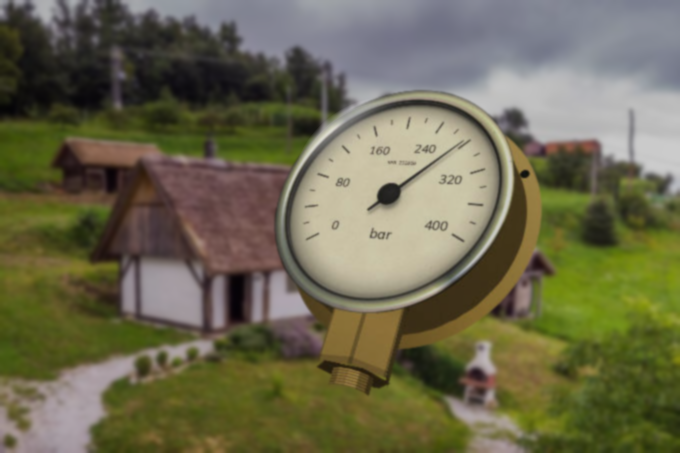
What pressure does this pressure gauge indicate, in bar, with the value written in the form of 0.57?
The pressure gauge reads 280
